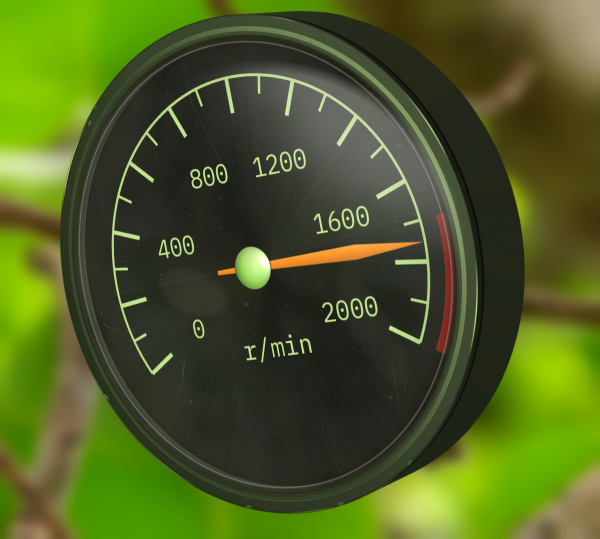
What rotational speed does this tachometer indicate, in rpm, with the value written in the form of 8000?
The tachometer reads 1750
